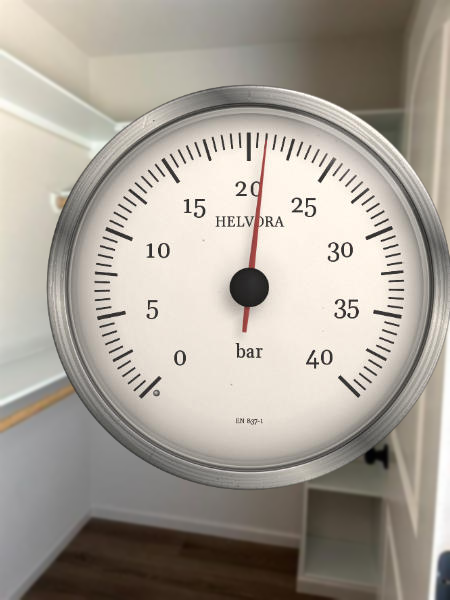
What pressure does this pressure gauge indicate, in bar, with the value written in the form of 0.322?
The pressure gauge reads 21
